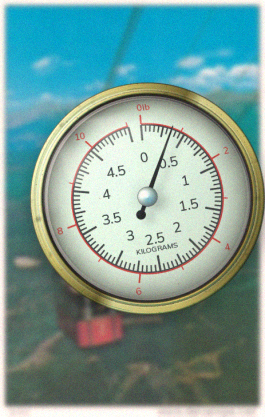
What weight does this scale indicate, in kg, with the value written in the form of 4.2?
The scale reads 0.35
